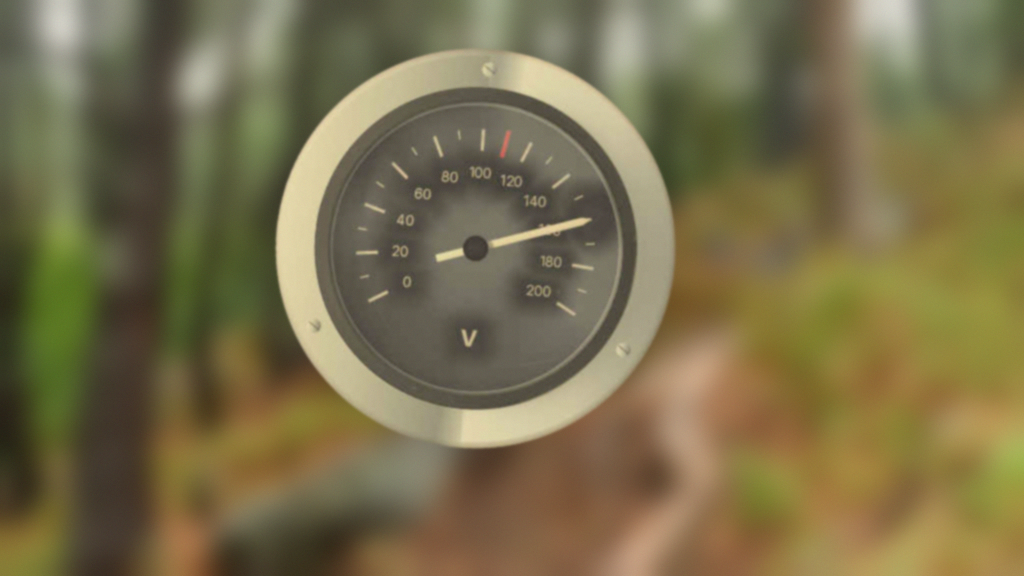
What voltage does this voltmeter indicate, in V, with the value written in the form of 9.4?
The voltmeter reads 160
